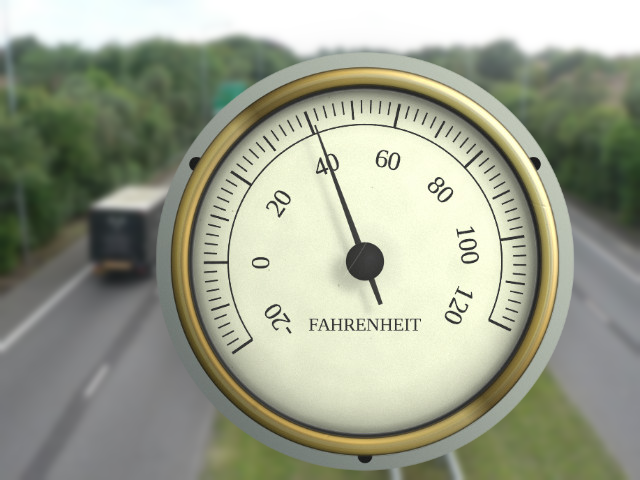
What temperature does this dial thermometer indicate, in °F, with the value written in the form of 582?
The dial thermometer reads 41
